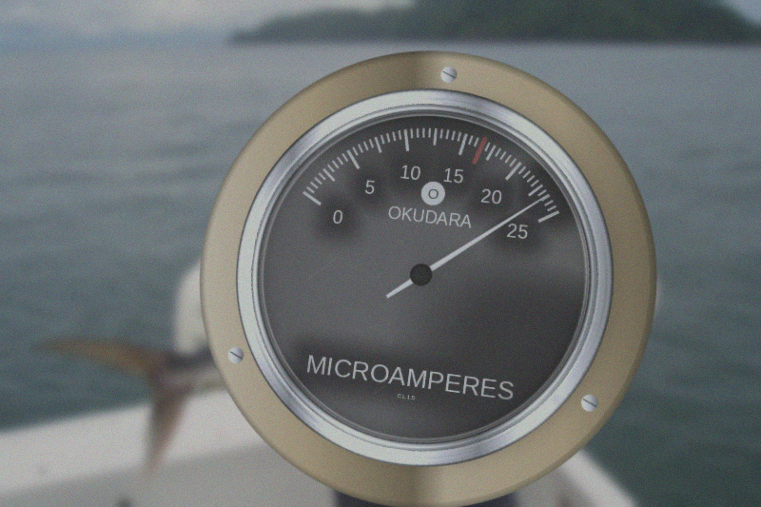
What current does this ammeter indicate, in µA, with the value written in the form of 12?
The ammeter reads 23.5
